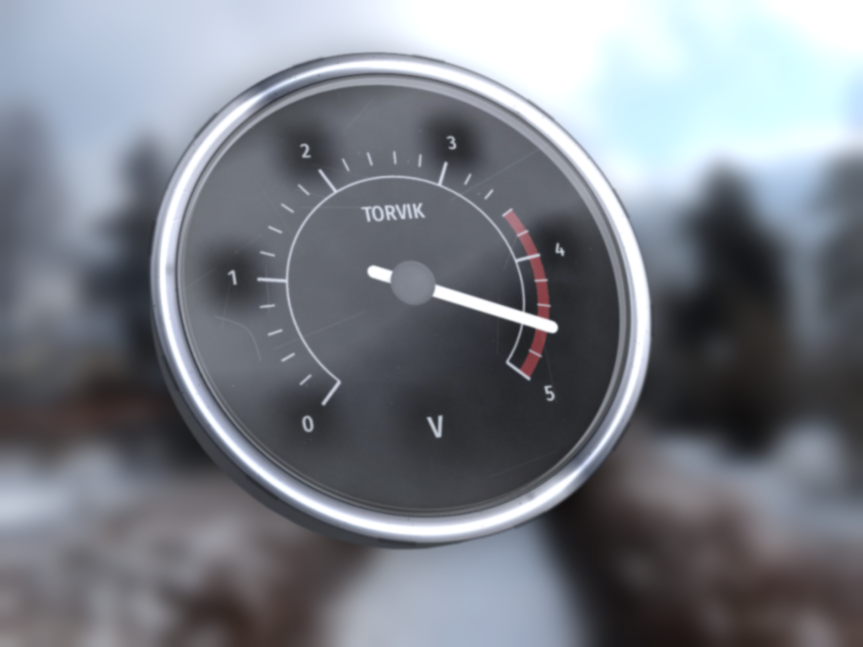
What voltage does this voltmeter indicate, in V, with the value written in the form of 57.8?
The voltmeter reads 4.6
